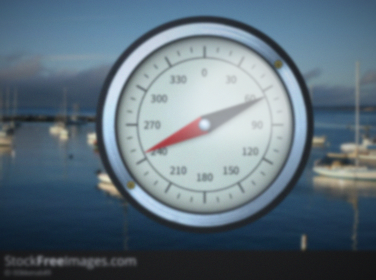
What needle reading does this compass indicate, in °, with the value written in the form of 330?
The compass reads 245
